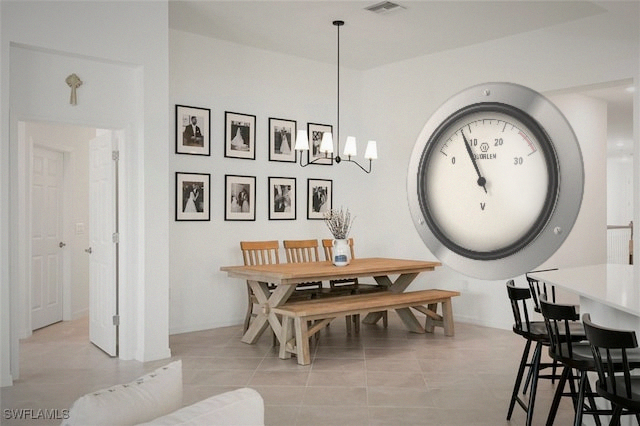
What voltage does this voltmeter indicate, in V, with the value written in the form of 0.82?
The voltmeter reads 8
